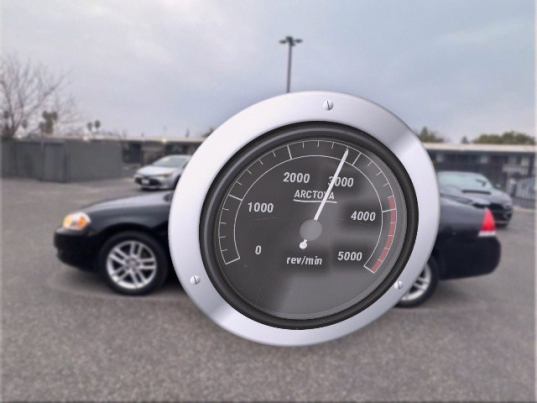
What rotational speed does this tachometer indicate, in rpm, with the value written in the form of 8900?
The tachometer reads 2800
